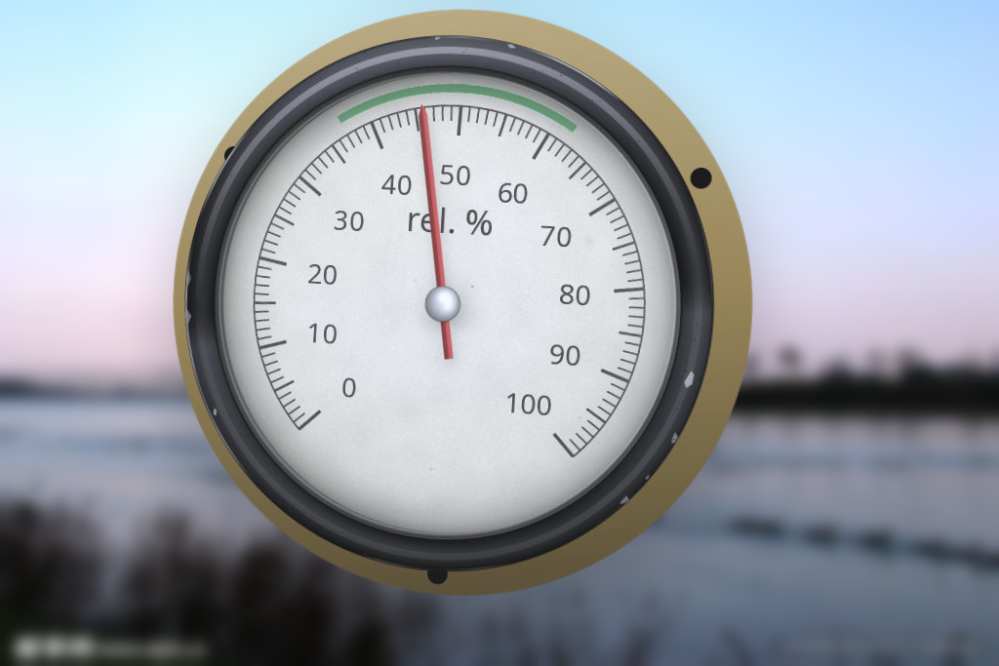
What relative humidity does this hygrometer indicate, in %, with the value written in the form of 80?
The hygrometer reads 46
